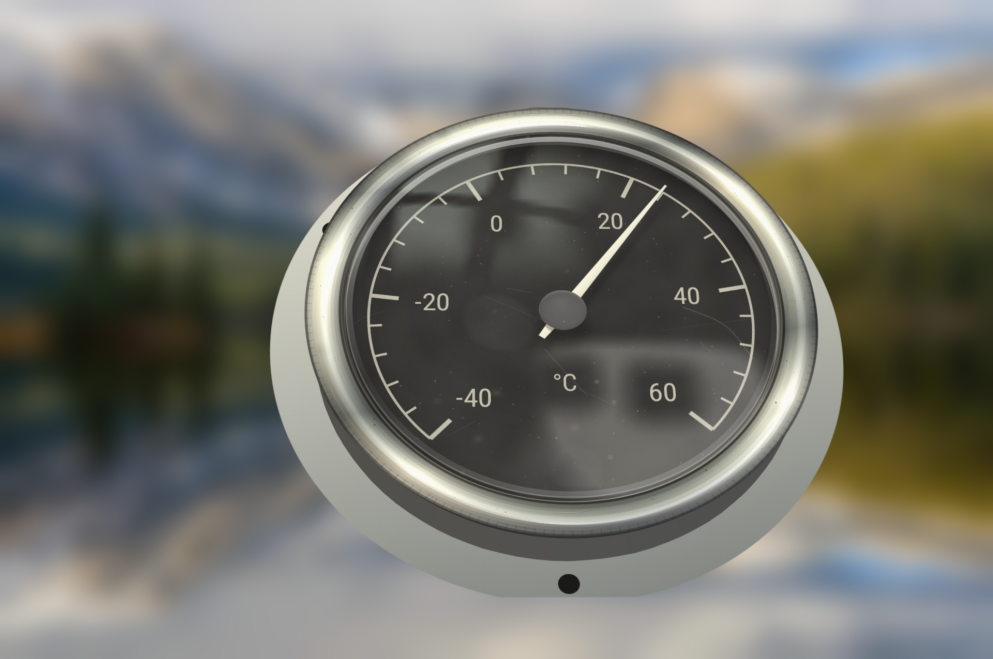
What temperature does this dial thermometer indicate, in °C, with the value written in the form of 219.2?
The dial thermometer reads 24
